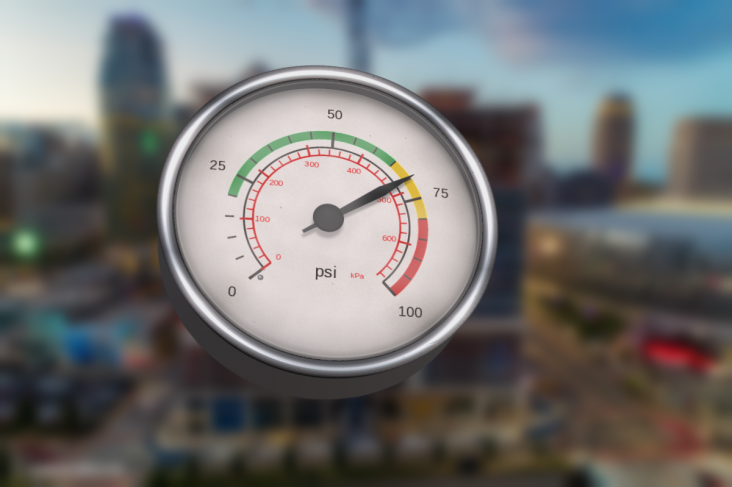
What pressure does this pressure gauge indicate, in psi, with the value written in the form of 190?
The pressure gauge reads 70
